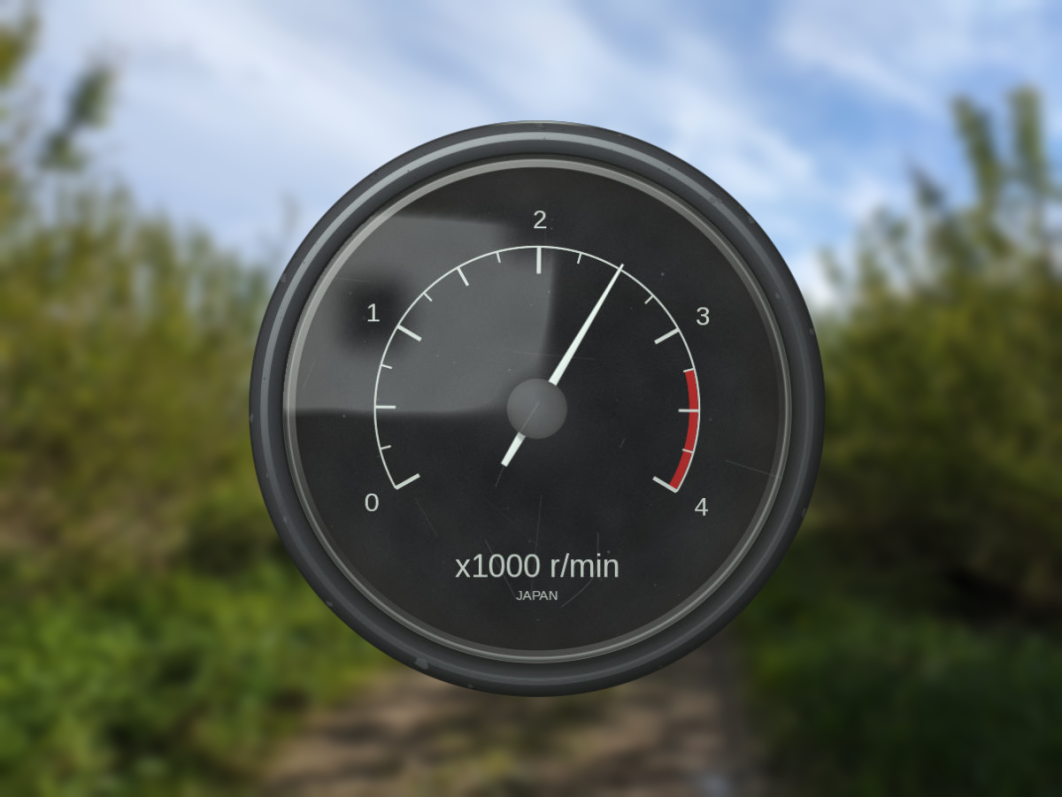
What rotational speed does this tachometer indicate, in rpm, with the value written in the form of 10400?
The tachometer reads 2500
